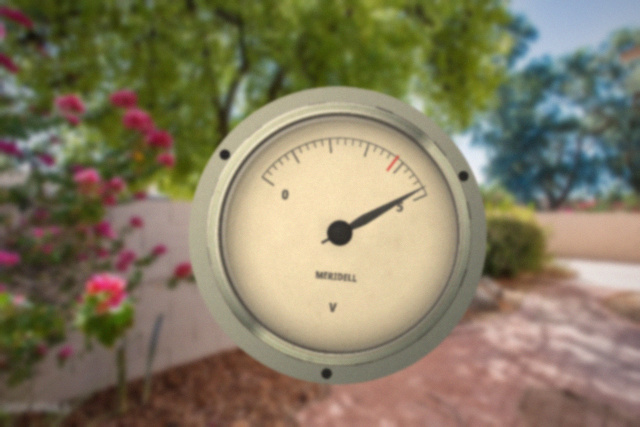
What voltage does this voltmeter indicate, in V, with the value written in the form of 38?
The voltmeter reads 4.8
